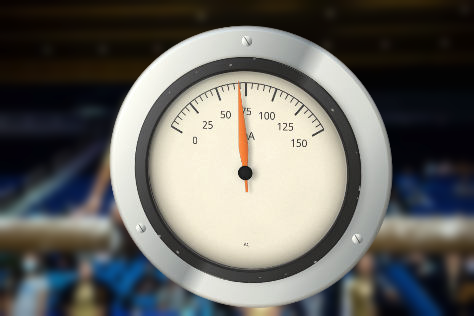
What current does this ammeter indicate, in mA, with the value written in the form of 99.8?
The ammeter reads 70
